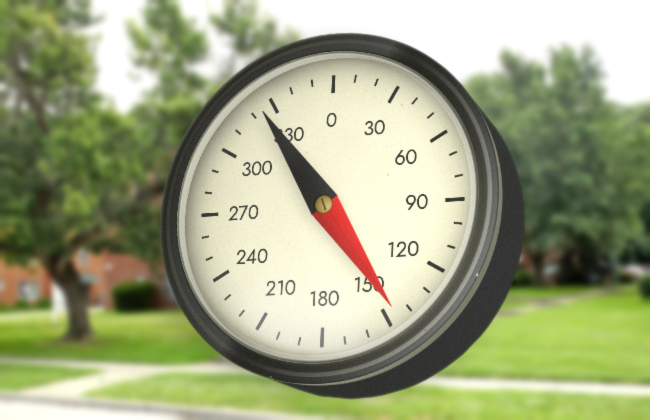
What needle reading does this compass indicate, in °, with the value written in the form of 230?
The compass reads 145
